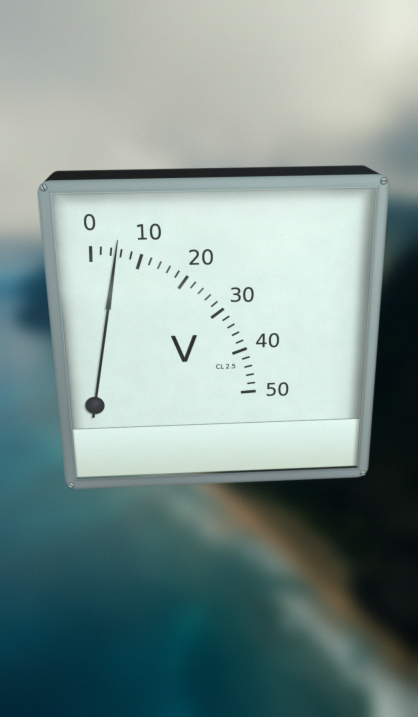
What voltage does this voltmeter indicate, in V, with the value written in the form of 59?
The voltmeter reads 5
